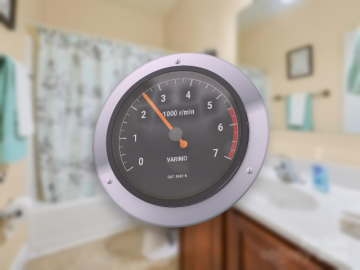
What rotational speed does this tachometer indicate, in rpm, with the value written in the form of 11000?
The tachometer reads 2500
